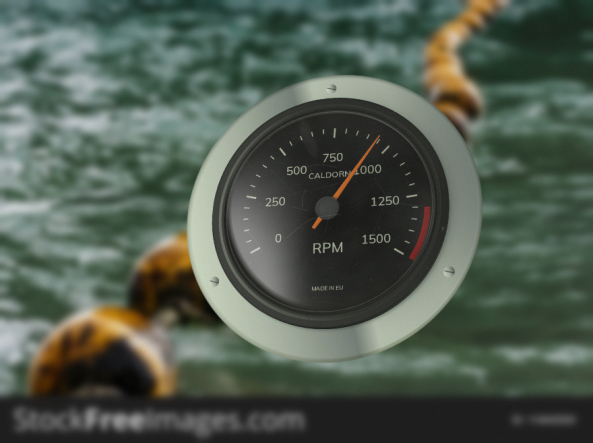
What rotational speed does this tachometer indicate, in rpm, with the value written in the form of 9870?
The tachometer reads 950
